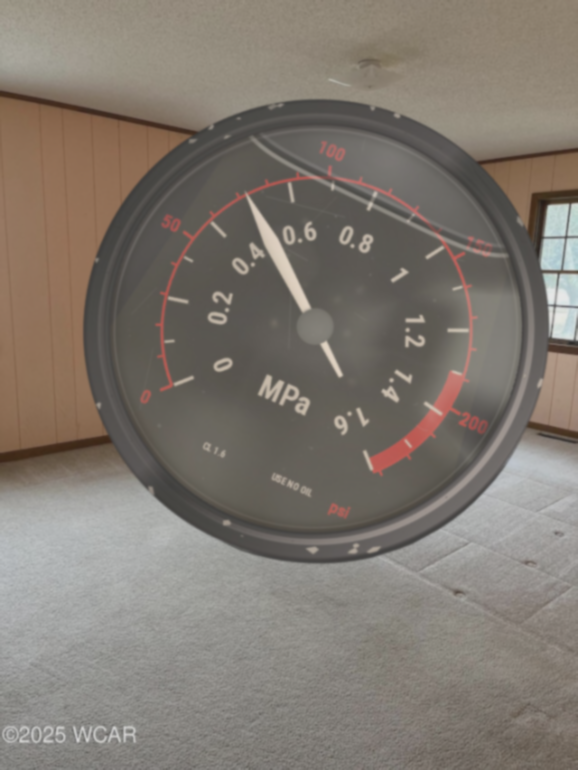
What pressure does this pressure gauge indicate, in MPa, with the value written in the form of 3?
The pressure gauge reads 0.5
